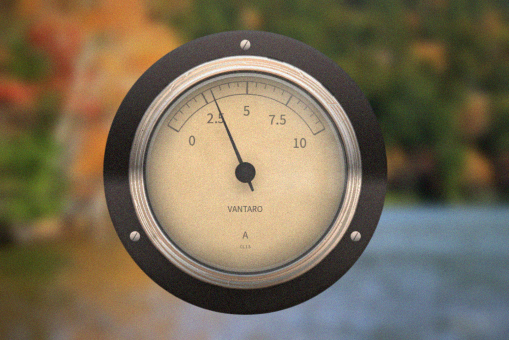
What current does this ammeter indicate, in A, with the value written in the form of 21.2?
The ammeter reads 3
